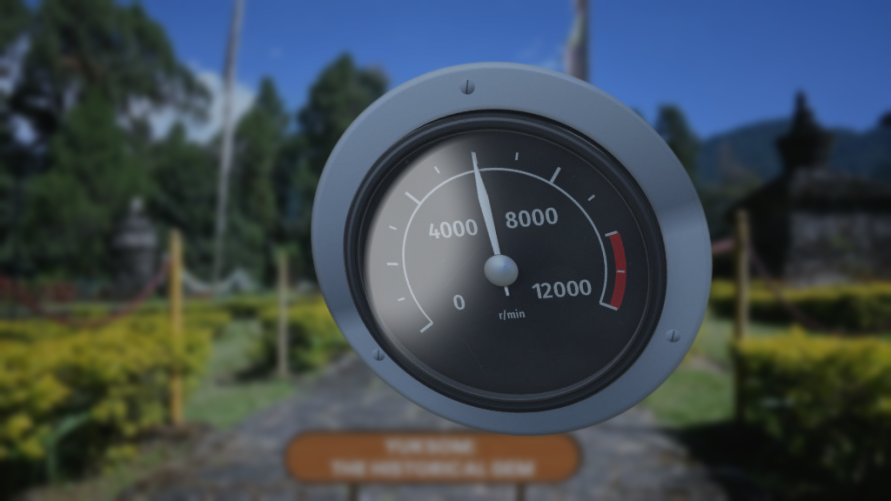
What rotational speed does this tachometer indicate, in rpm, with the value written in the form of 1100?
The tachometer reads 6000
